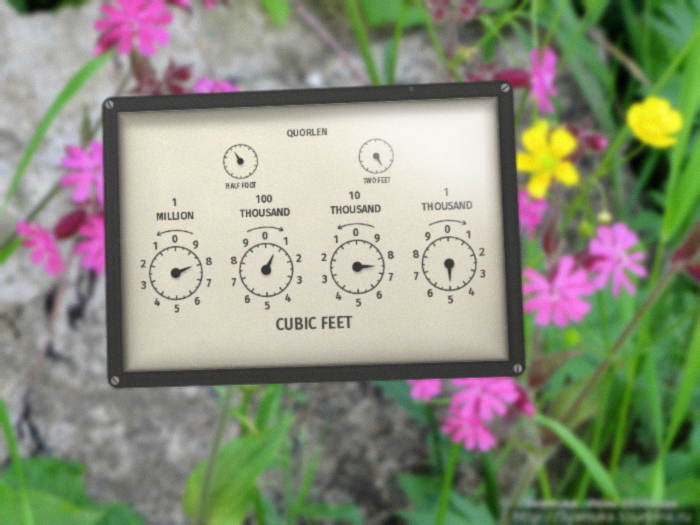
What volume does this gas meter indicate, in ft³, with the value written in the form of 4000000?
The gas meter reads 807500
